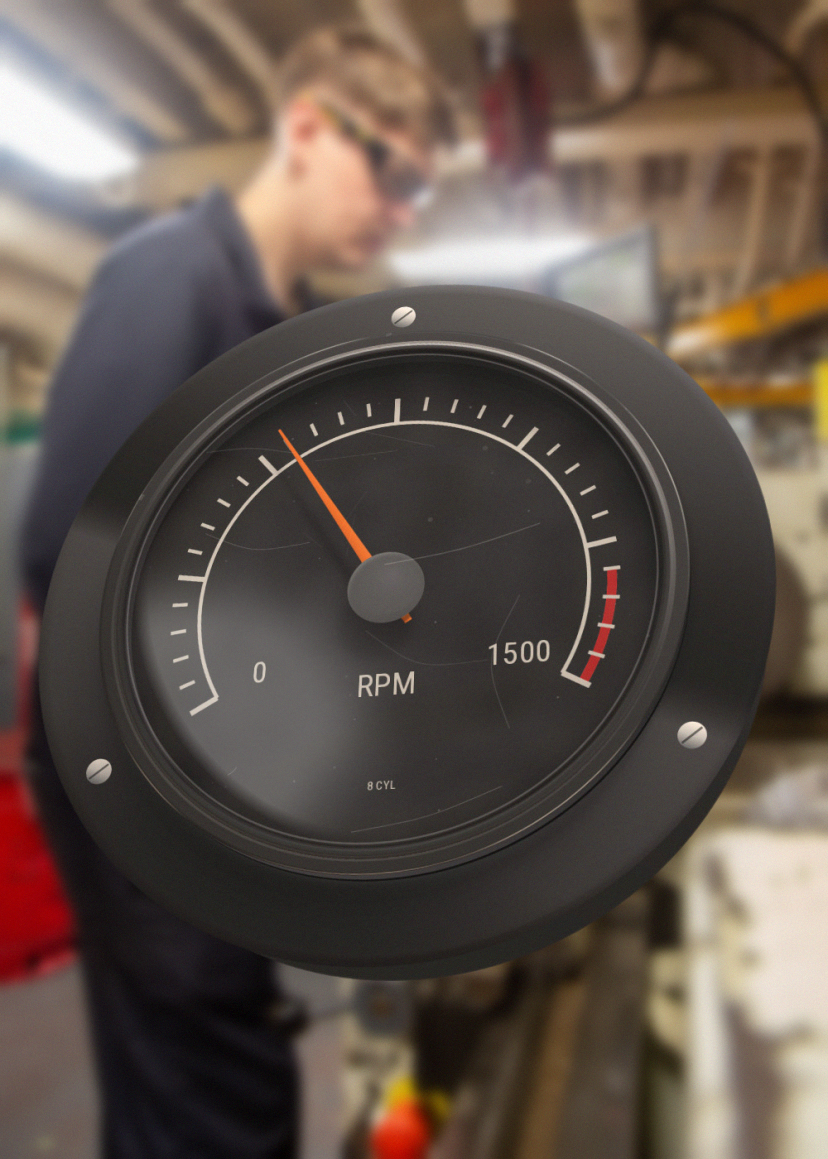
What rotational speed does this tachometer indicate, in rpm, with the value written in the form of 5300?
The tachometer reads 550
